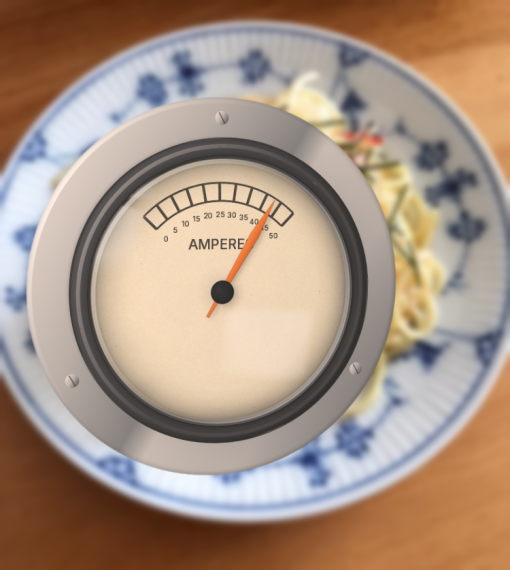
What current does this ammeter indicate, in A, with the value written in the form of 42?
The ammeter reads 42.5
